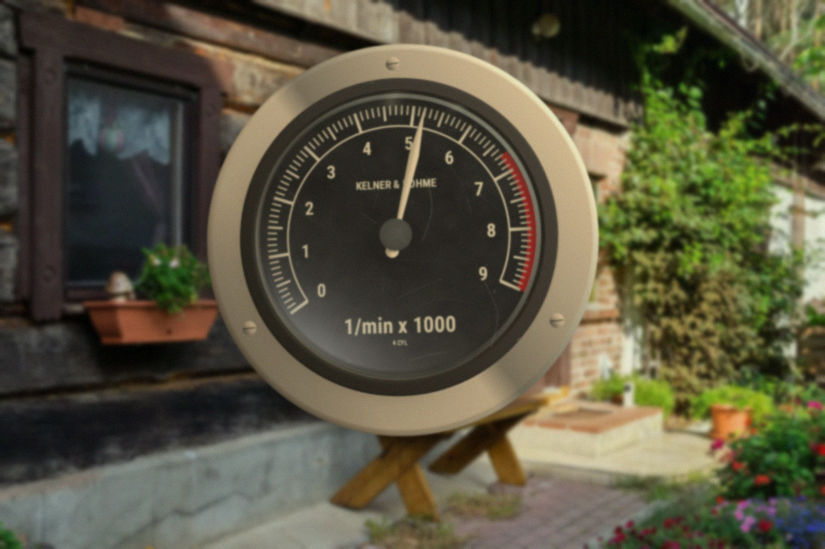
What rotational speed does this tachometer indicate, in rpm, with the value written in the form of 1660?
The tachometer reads 5200
